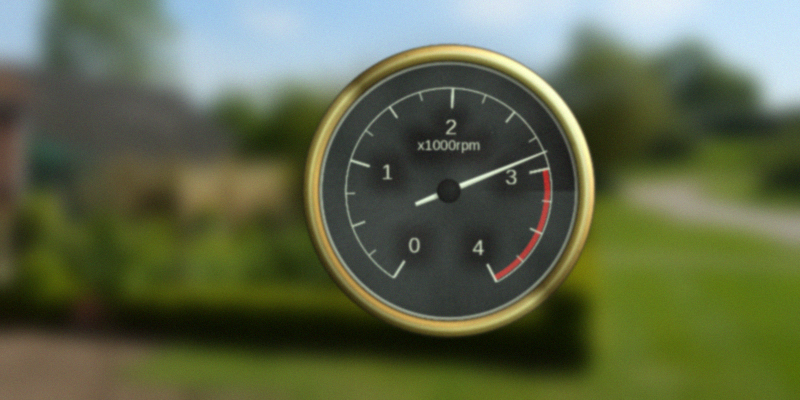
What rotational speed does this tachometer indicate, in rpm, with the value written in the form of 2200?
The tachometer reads 2875
